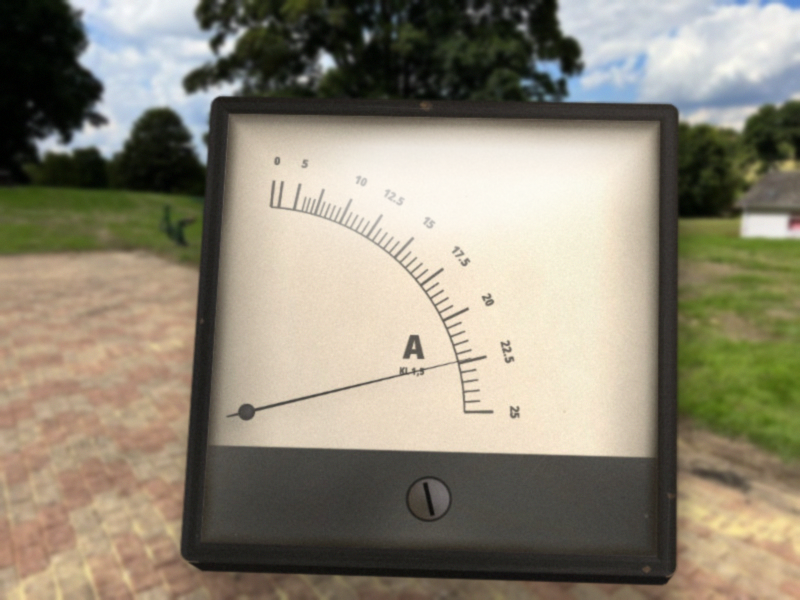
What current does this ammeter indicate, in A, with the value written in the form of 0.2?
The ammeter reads 22.5
